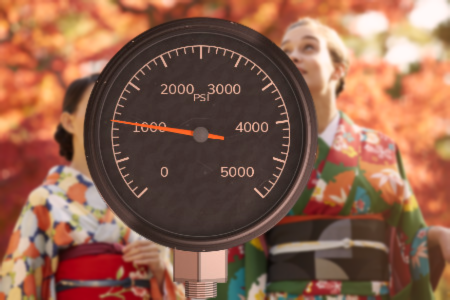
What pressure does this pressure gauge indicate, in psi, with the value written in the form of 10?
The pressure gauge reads 1000
